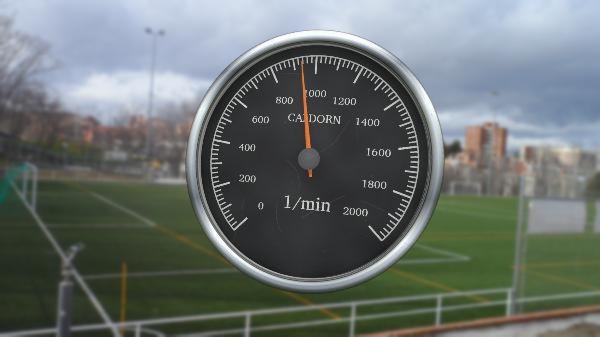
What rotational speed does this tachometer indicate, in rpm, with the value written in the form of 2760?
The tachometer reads 940
